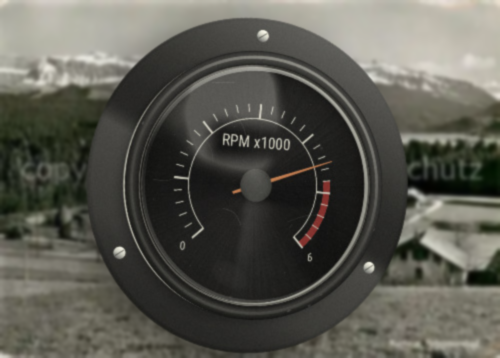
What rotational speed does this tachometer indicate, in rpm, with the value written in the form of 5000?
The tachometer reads 4500
